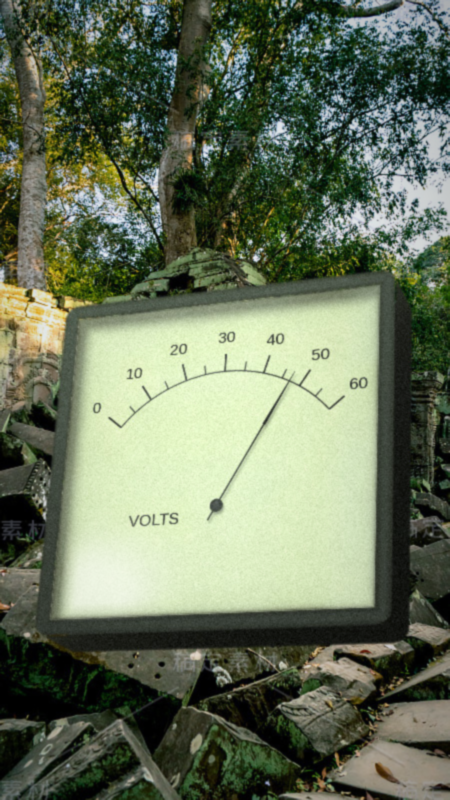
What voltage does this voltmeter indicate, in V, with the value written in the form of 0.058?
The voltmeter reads 47.5
